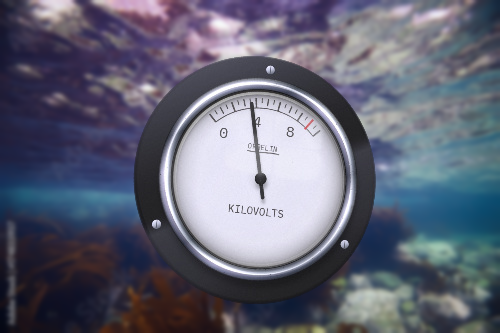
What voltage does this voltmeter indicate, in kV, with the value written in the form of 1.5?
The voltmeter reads 3.5
